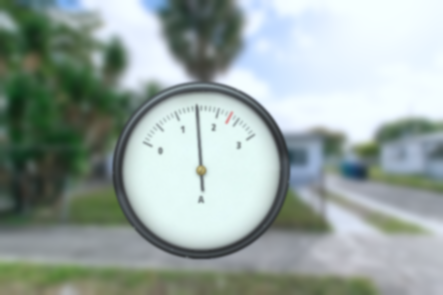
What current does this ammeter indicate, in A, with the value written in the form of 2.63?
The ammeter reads 1.5
